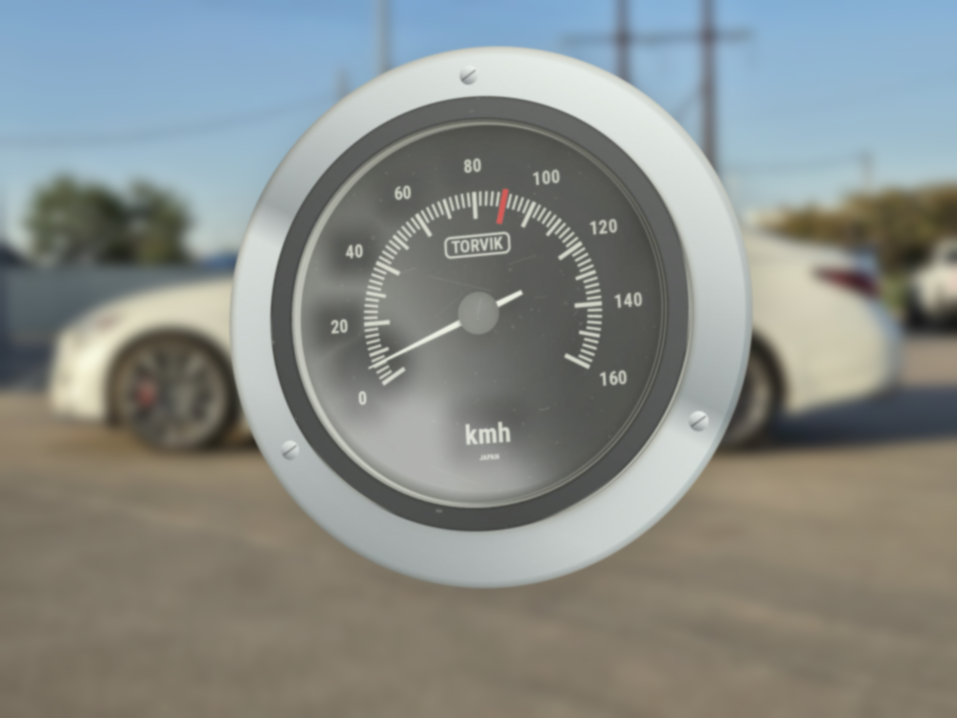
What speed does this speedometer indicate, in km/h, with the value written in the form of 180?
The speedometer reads 6
